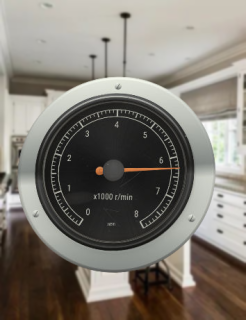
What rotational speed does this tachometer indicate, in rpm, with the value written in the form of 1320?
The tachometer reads 6300
